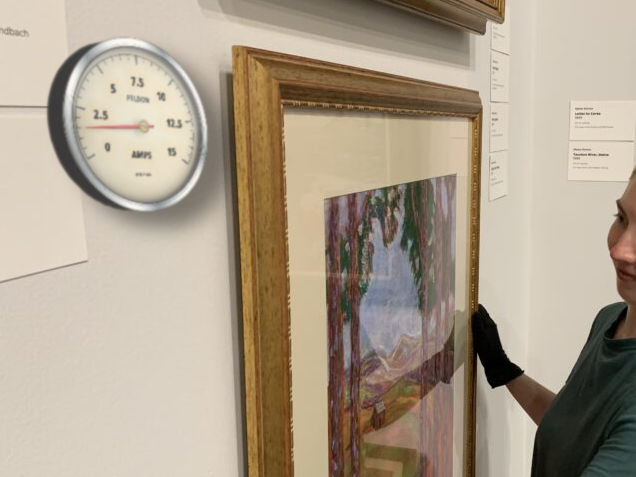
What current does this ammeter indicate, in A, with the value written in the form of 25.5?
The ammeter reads 1.5
